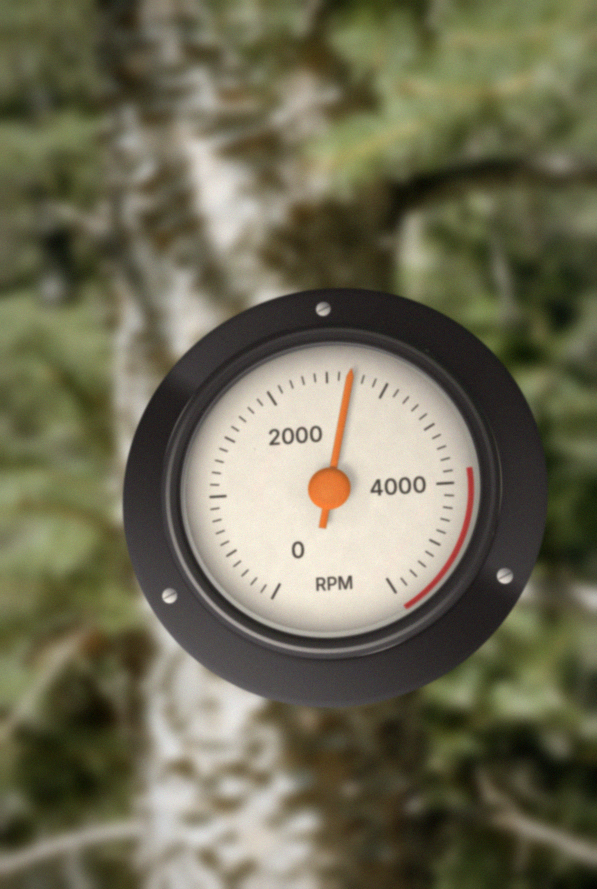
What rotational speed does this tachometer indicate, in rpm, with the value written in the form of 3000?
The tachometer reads 2700
